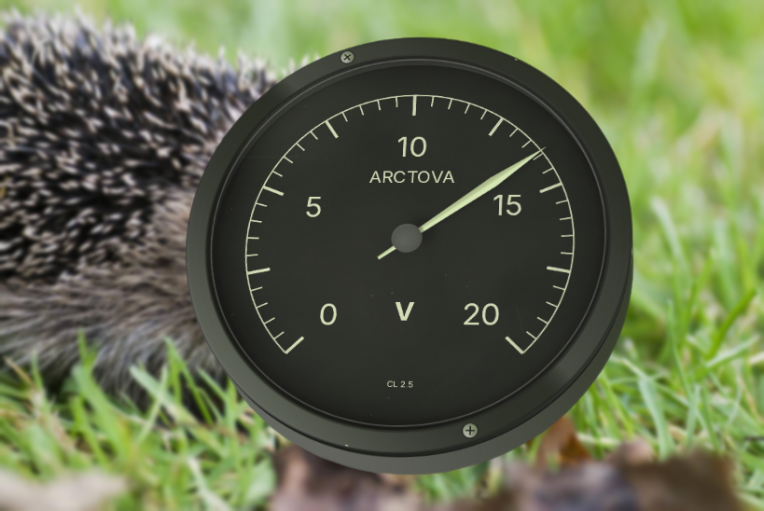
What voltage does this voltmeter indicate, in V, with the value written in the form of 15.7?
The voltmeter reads 14
